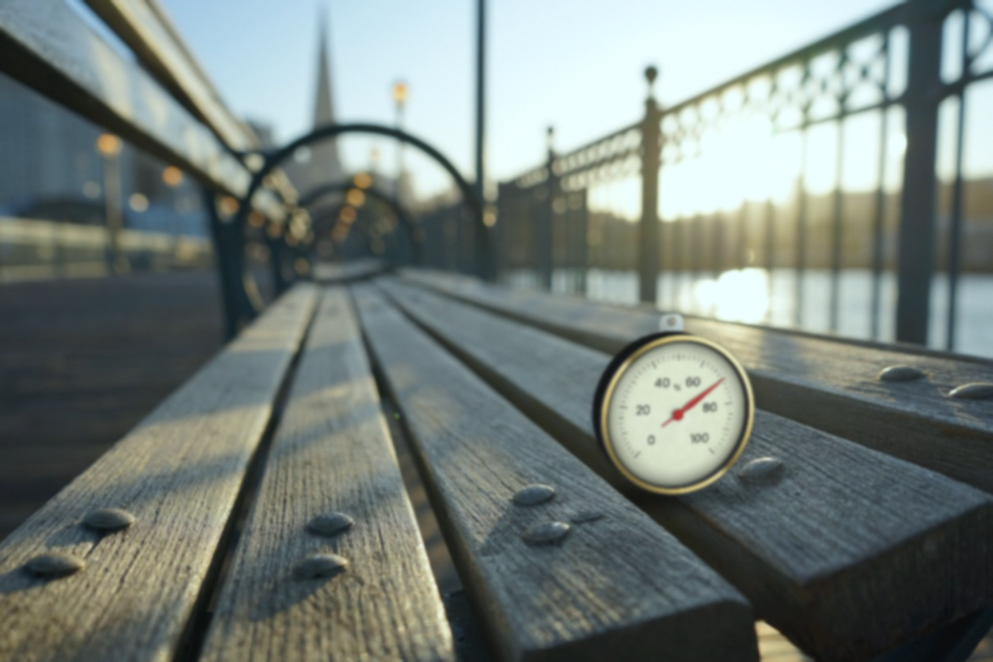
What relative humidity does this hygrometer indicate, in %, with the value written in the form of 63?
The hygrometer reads 70
